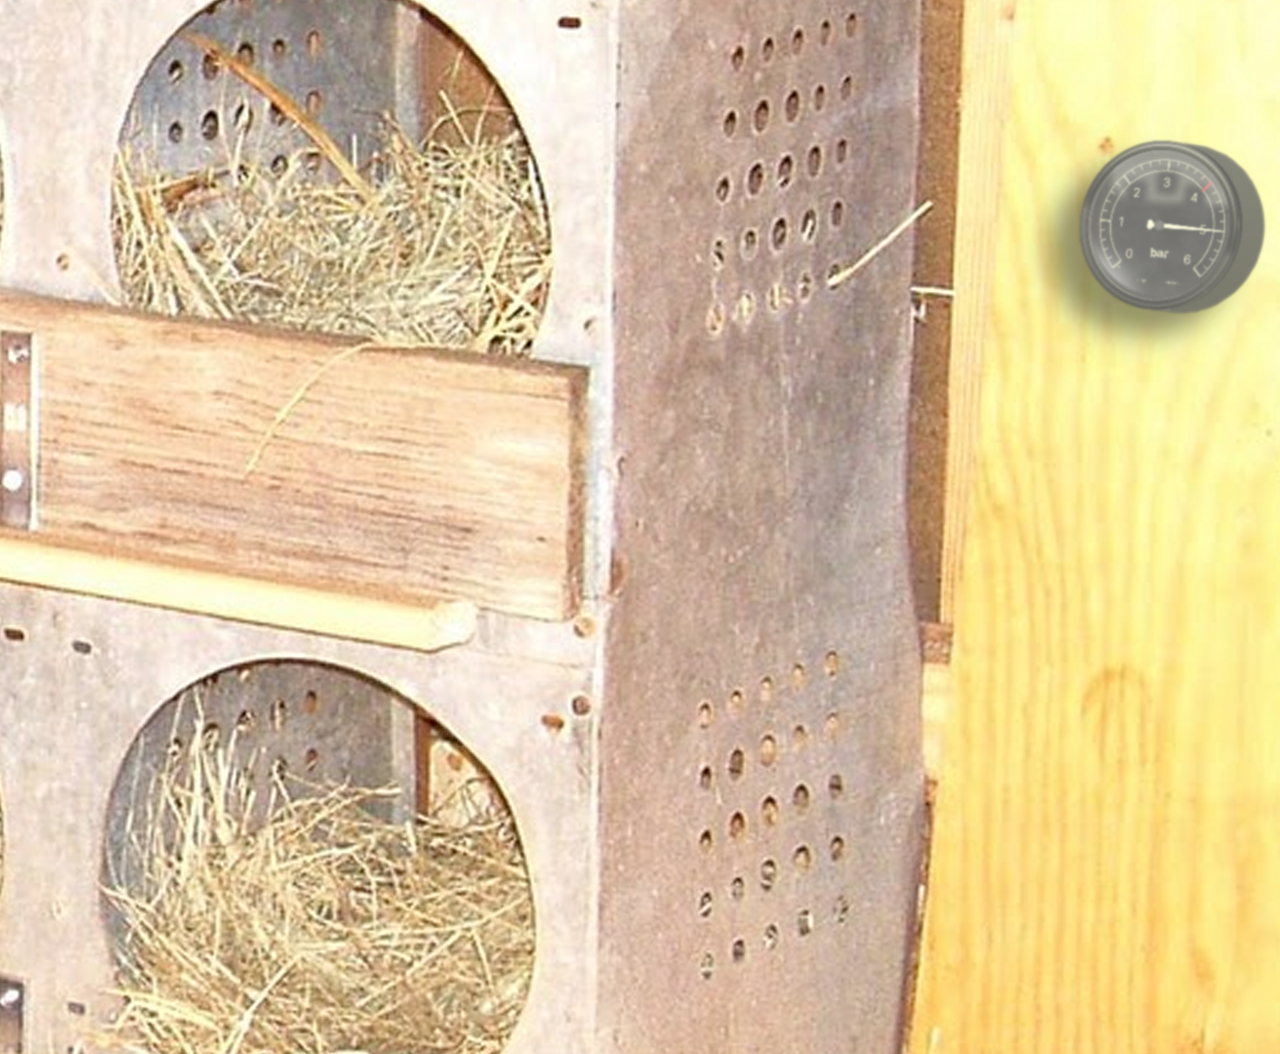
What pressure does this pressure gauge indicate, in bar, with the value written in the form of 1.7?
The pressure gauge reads 5
